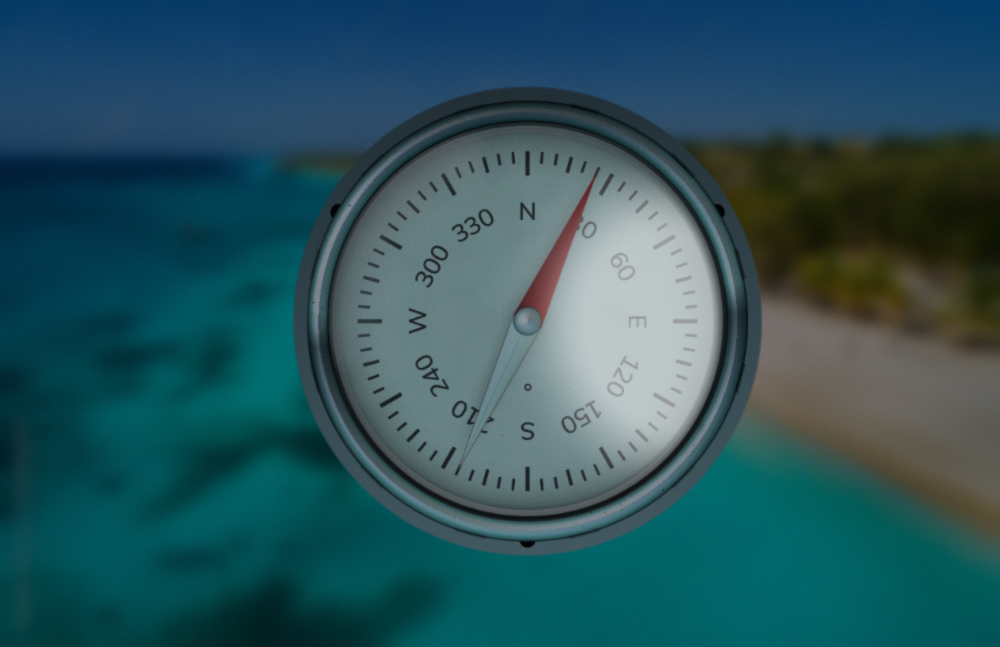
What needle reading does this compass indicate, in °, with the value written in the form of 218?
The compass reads 25
